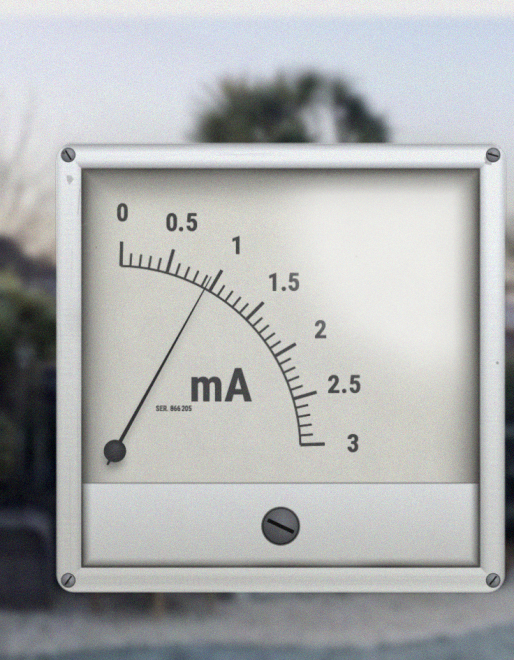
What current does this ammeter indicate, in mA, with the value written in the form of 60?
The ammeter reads 0.95
